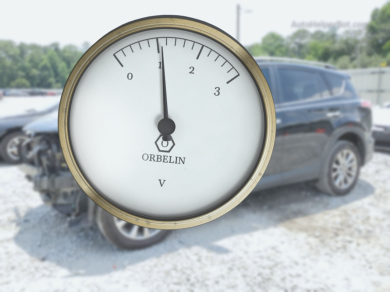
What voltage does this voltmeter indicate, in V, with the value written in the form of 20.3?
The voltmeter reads 1.1
